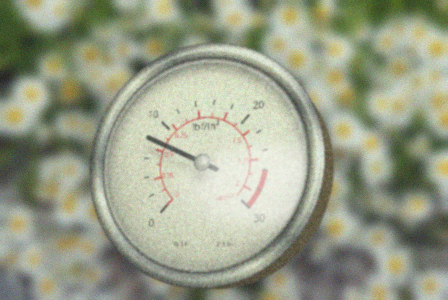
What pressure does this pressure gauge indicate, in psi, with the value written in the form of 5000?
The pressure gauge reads 8
